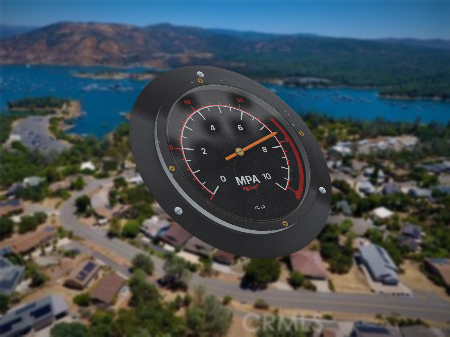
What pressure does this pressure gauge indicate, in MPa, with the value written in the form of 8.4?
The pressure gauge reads 7.5
